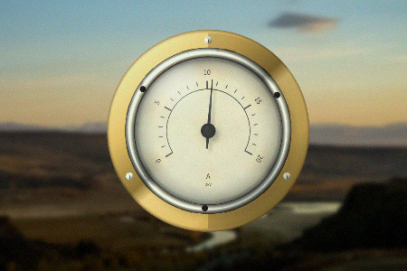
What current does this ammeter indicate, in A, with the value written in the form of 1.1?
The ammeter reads 10.5
